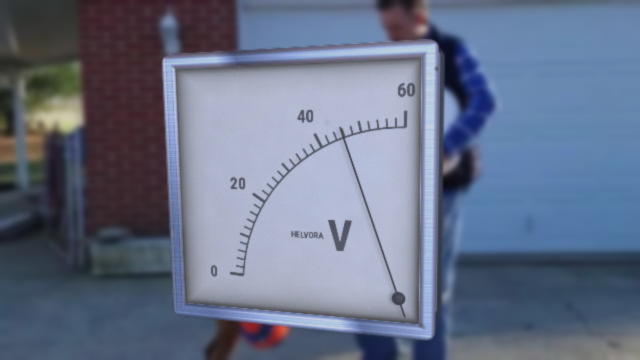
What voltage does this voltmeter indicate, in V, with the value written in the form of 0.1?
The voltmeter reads 46
